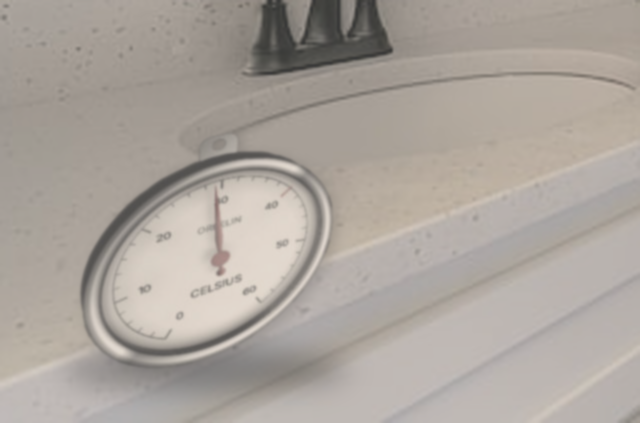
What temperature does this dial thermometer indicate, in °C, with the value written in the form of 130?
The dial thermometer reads 29
